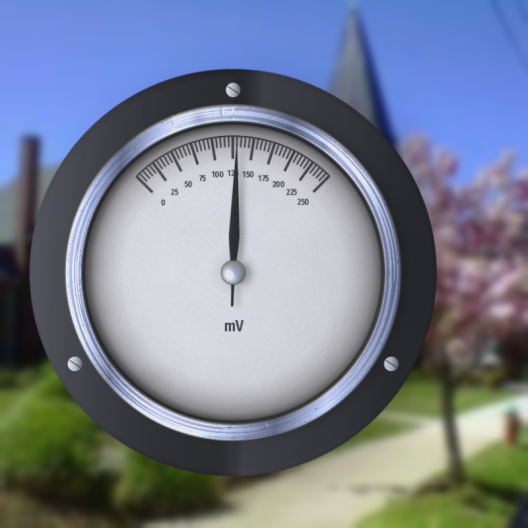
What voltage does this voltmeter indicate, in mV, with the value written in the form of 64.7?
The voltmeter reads 130
